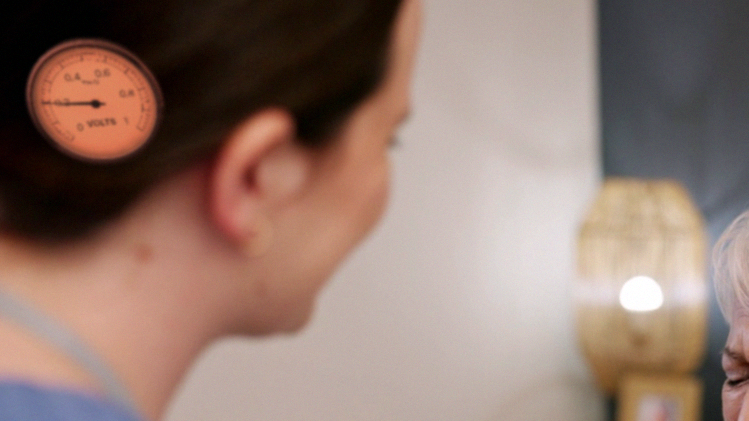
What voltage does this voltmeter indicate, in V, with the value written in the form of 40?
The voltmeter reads 0.2
